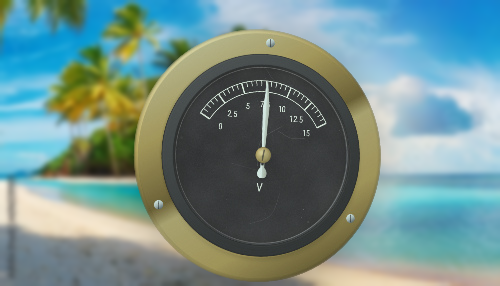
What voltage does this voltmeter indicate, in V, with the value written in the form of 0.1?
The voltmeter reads 7.5
